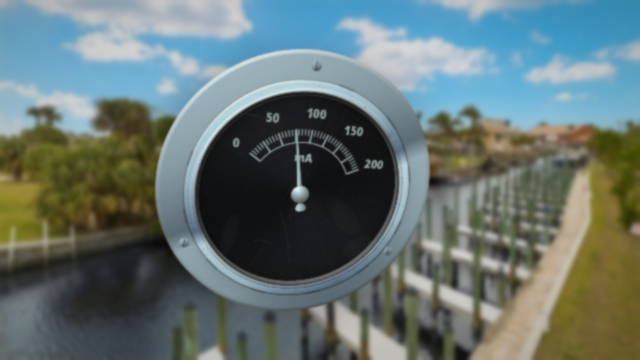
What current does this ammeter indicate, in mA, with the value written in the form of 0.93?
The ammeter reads 75
